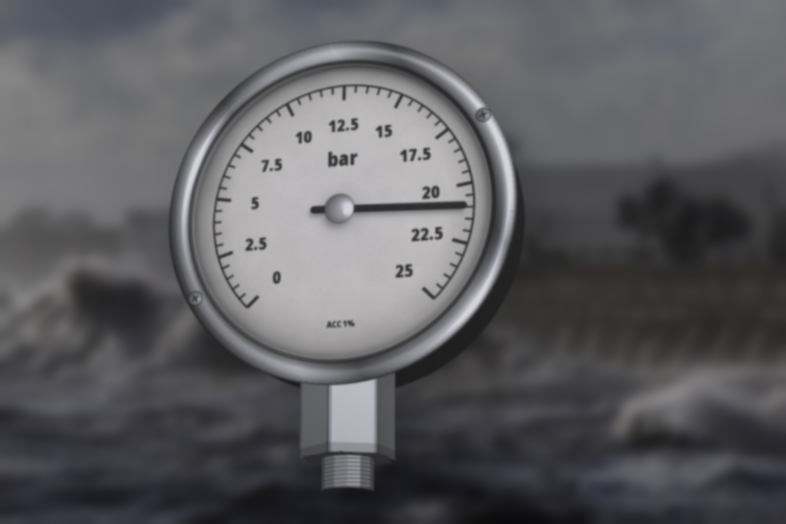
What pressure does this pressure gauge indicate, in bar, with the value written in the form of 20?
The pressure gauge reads 21
